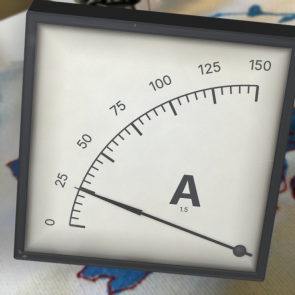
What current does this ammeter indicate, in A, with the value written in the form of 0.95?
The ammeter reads 25
